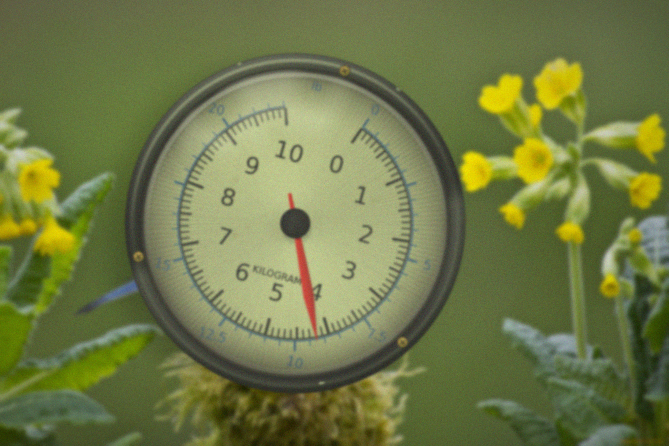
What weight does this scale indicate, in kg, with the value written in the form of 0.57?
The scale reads 4.2
